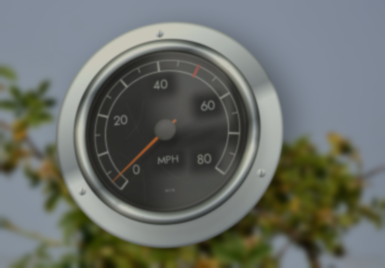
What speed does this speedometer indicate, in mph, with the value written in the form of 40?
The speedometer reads 2.5
